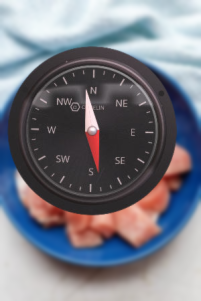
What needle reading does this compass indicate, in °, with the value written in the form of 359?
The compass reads 170
